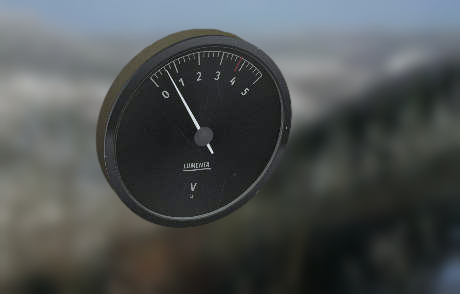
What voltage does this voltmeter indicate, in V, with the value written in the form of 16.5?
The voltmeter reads 0.6
